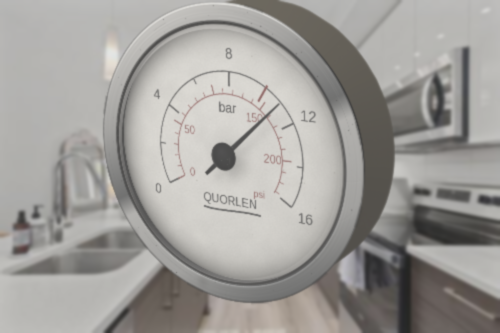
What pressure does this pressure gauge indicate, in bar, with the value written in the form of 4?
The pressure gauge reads 11
